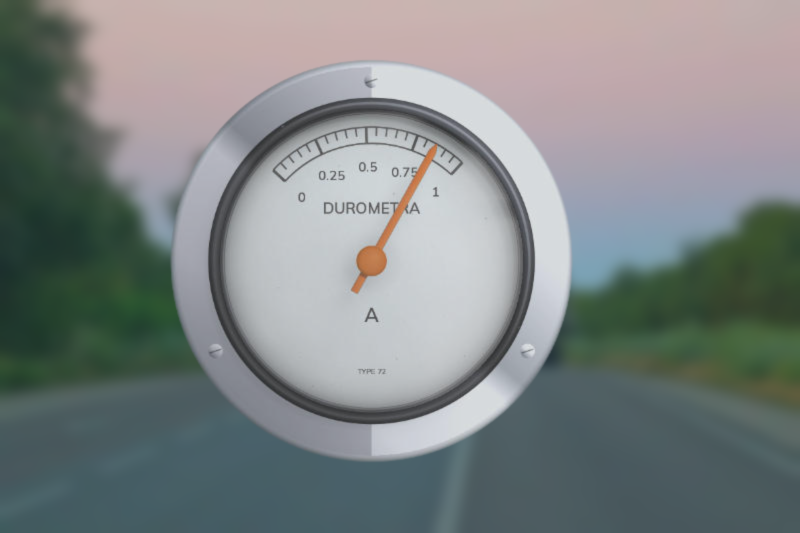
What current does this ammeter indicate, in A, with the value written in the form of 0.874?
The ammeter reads 0.85
